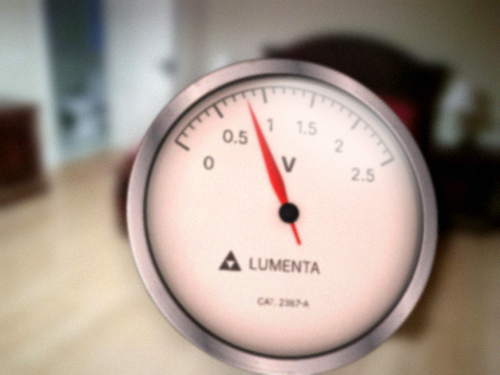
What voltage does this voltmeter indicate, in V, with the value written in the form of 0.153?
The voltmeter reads 0.8
